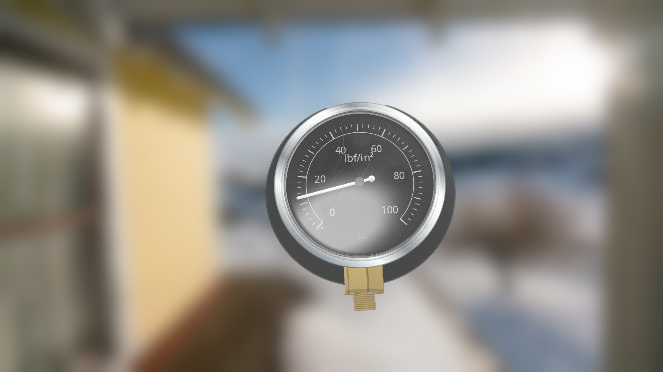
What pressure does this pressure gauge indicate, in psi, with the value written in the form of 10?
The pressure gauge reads 12
